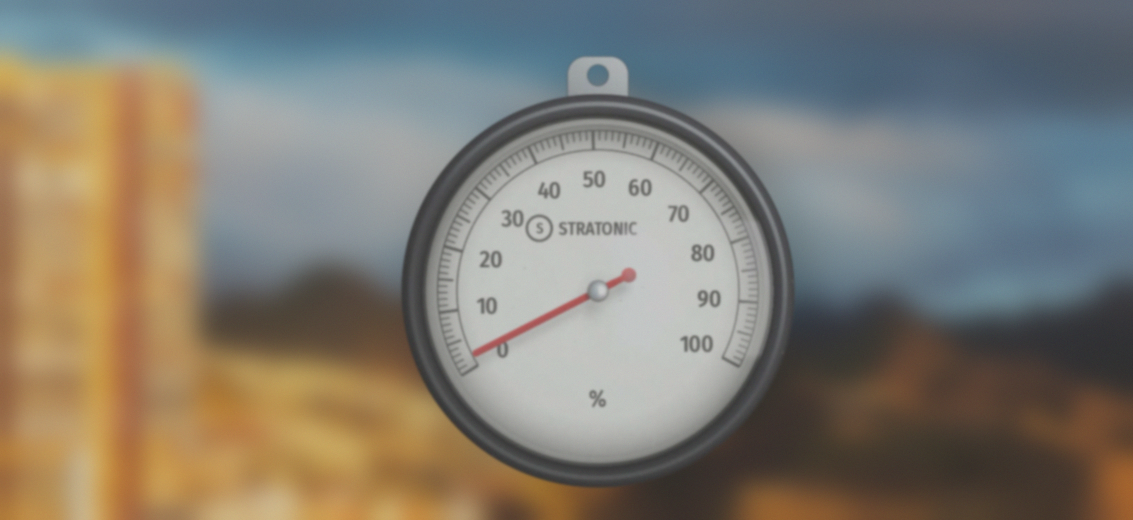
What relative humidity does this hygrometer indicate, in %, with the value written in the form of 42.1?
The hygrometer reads 2
